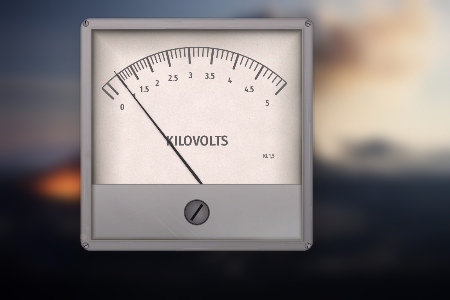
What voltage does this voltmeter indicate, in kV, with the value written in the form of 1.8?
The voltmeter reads 1
